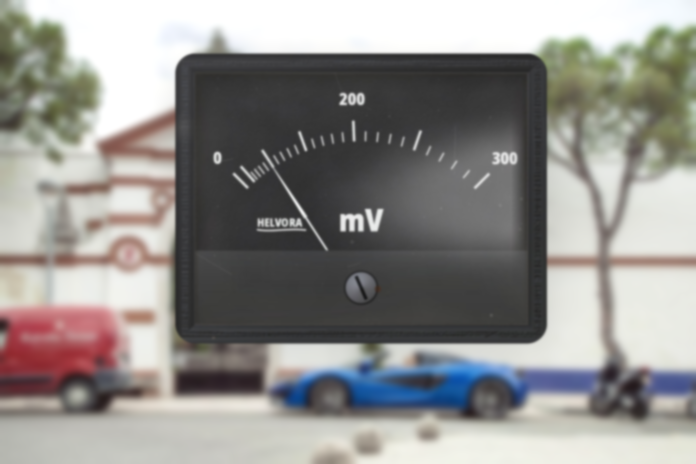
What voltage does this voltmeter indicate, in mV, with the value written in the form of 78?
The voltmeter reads 100
